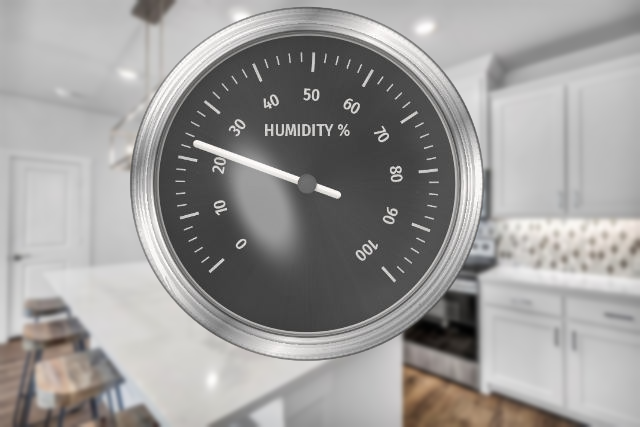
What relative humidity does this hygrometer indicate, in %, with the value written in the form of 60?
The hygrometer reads 23
